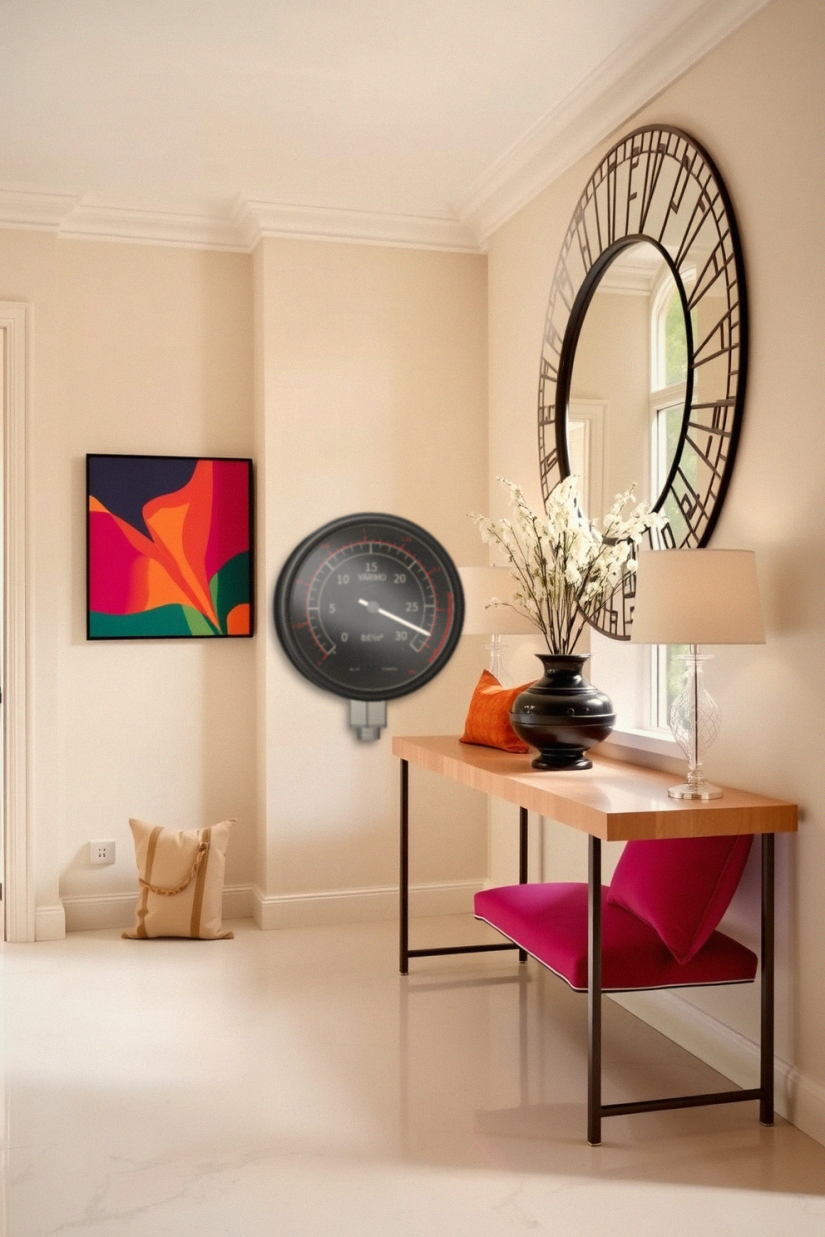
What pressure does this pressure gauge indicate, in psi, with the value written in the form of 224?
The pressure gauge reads 28
